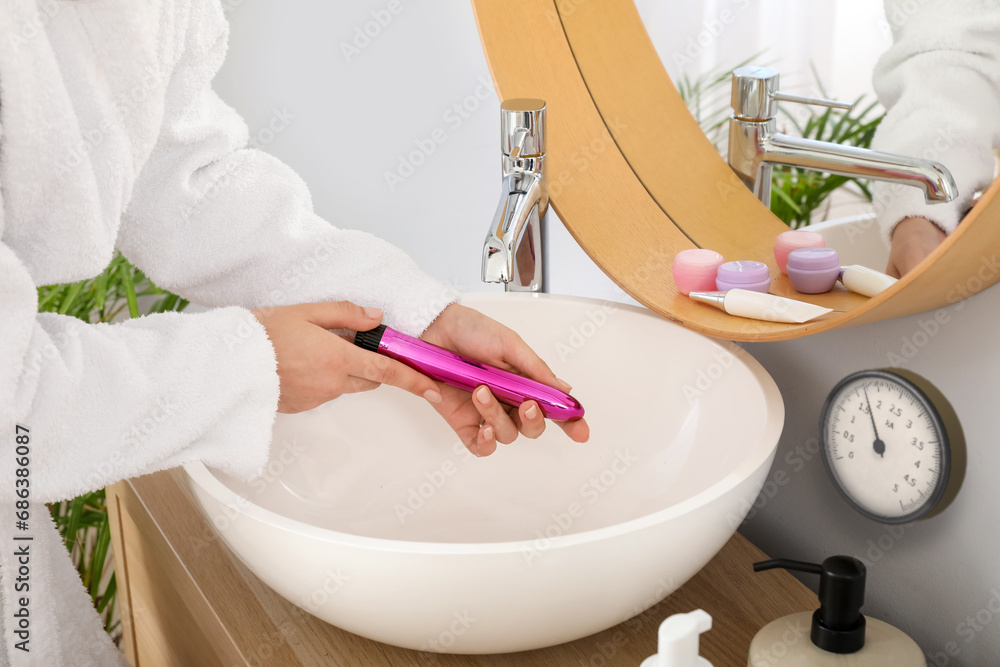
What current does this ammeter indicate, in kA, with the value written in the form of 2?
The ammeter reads 1.75
